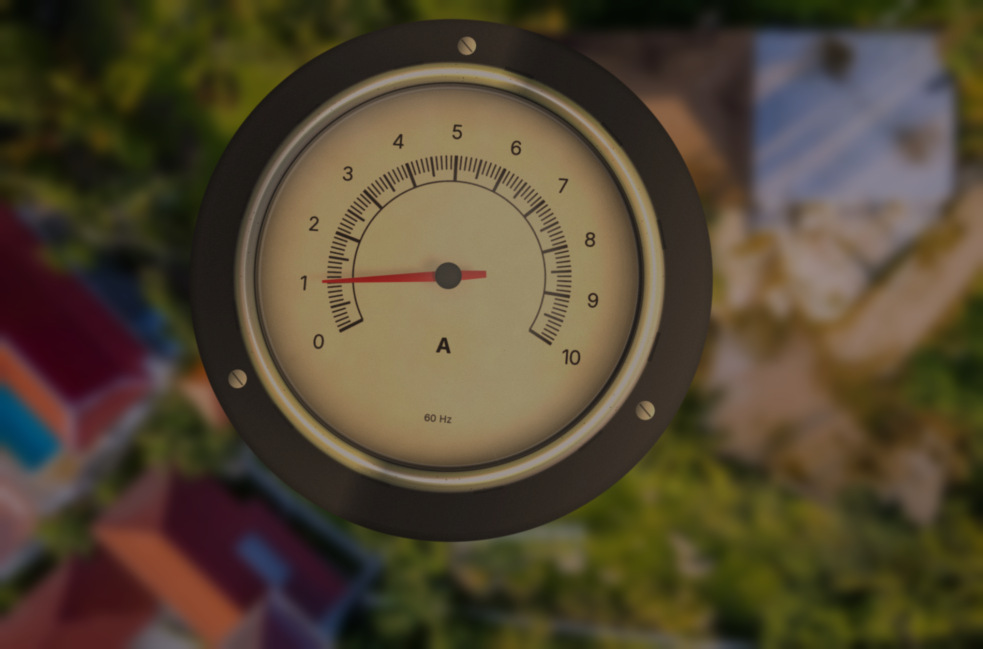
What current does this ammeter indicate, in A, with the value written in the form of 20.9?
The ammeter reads 1
